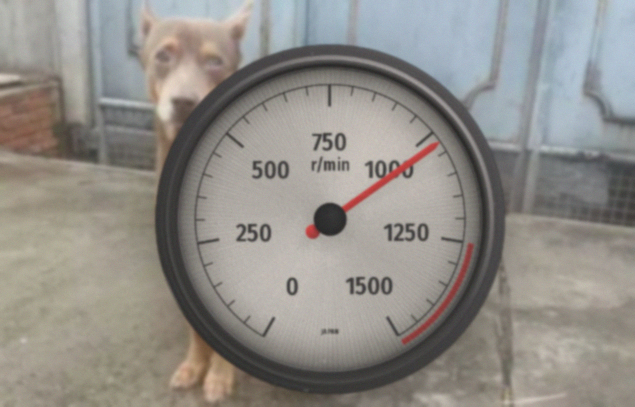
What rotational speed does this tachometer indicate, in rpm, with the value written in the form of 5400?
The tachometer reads 1025
